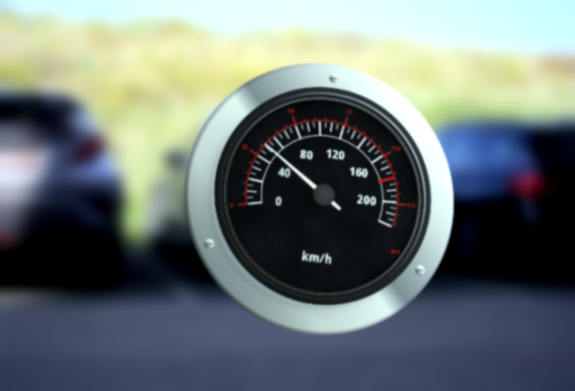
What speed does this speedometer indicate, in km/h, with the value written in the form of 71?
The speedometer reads 50
